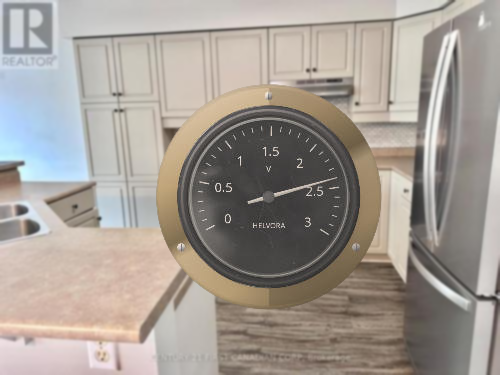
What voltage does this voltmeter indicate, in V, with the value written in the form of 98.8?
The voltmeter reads 2.4
